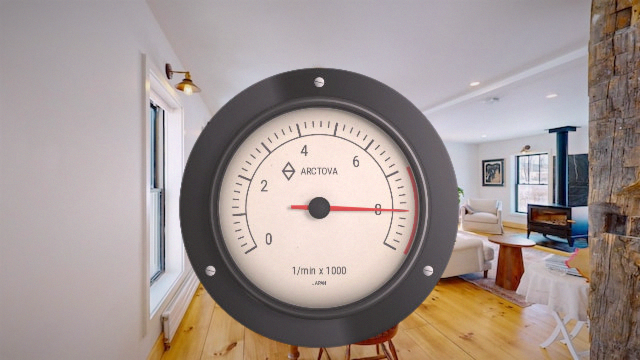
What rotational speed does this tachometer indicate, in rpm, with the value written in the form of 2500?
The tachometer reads 8000
